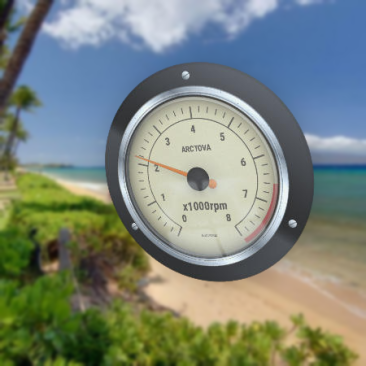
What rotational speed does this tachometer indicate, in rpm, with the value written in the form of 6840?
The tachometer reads 2200
